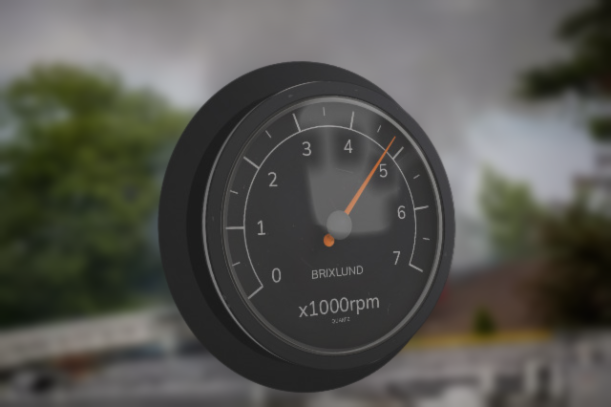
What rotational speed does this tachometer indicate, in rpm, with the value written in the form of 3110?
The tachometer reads 4750
